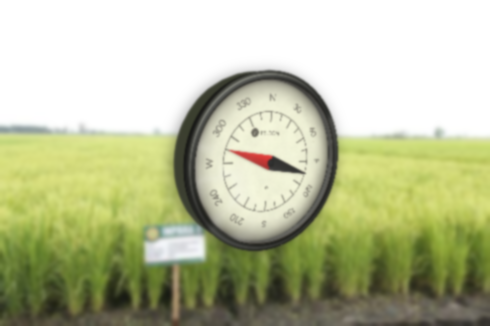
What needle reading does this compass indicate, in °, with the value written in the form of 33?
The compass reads 285
